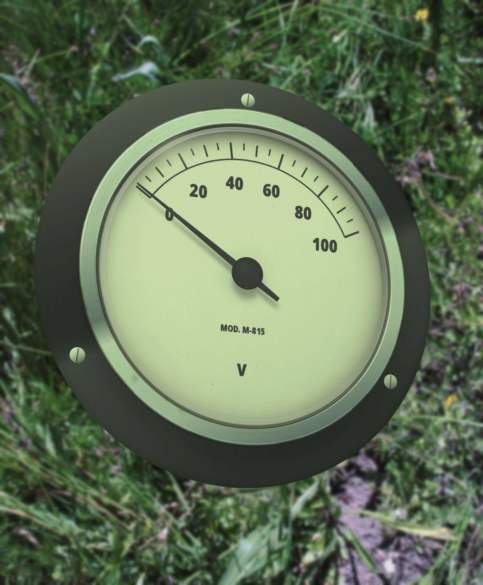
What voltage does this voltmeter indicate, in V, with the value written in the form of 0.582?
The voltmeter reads 0
